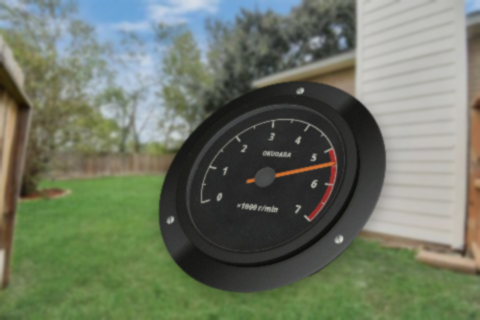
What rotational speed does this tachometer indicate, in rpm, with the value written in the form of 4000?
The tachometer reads 5500
